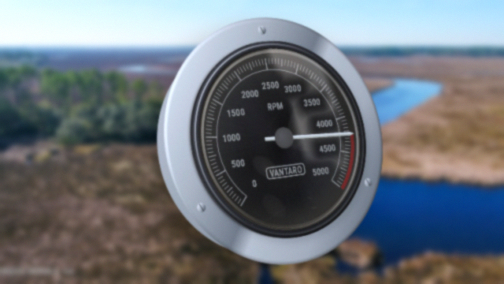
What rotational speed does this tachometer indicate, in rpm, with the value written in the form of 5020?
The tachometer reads 4250
